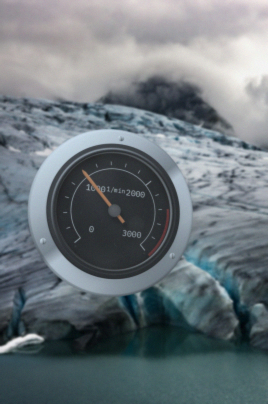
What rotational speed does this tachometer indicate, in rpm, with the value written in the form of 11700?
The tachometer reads 1000
